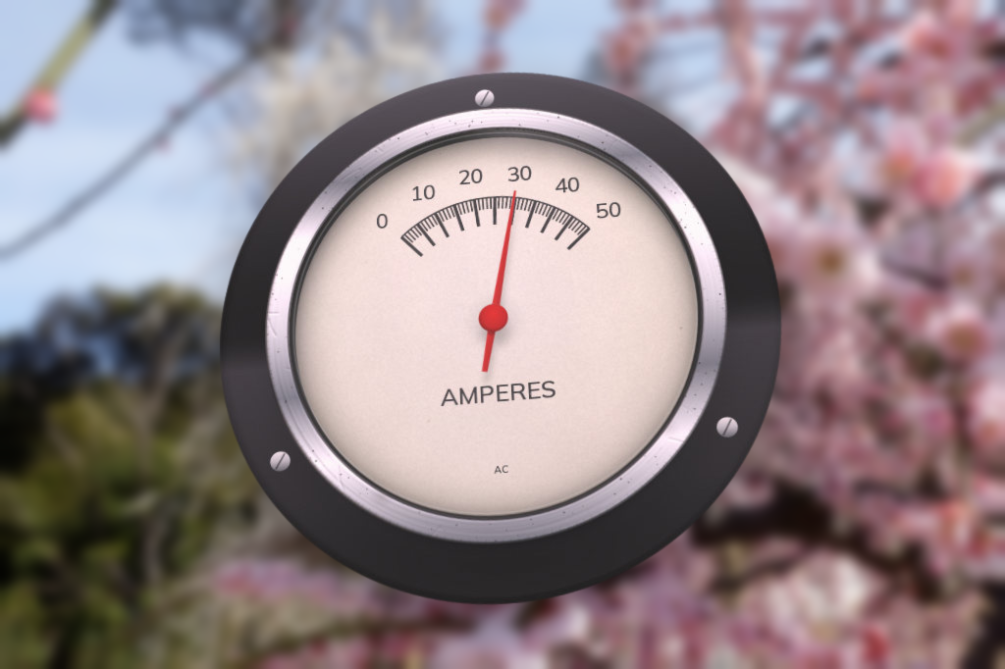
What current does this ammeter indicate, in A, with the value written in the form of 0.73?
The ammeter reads 30
